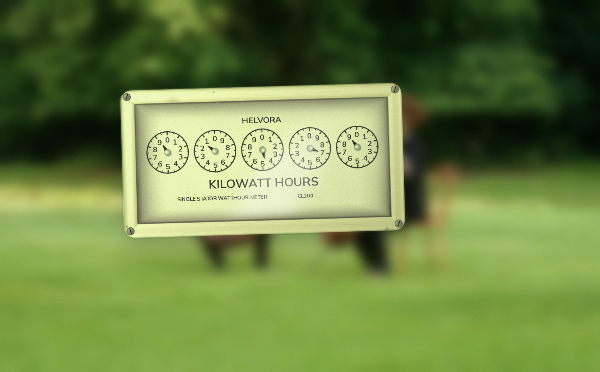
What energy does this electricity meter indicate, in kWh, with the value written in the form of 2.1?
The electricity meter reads 91469
